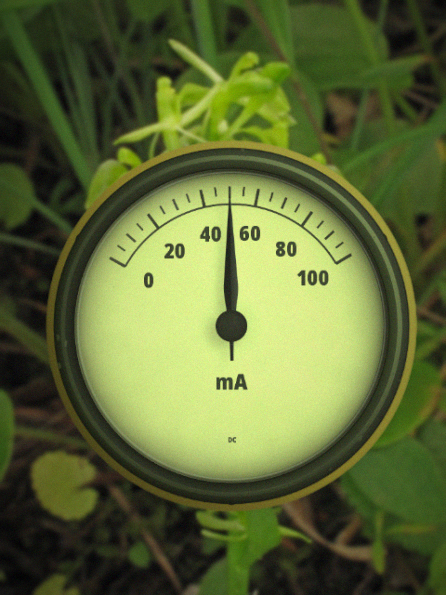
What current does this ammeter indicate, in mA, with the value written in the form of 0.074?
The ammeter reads 50
